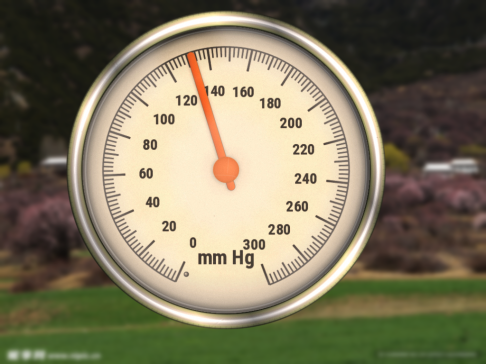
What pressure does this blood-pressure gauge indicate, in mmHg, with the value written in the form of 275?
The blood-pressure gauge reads 132
